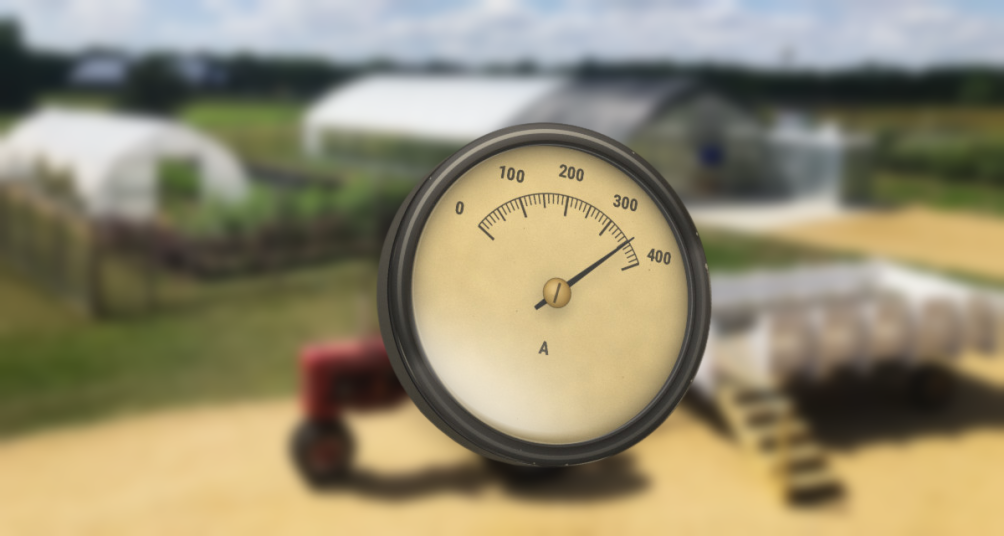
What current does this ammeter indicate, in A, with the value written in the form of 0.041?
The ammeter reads 350
